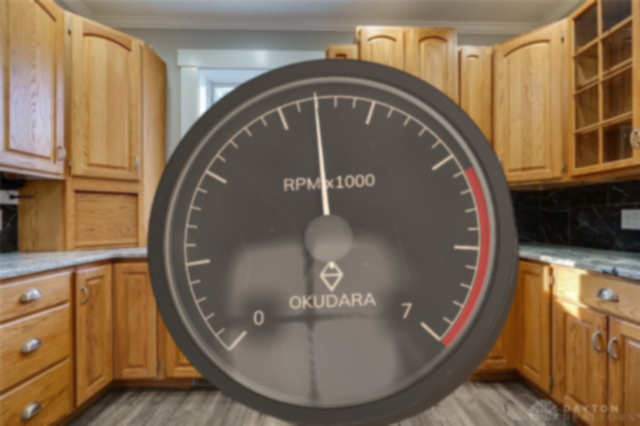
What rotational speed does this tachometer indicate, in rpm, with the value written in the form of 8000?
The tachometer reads 3400
